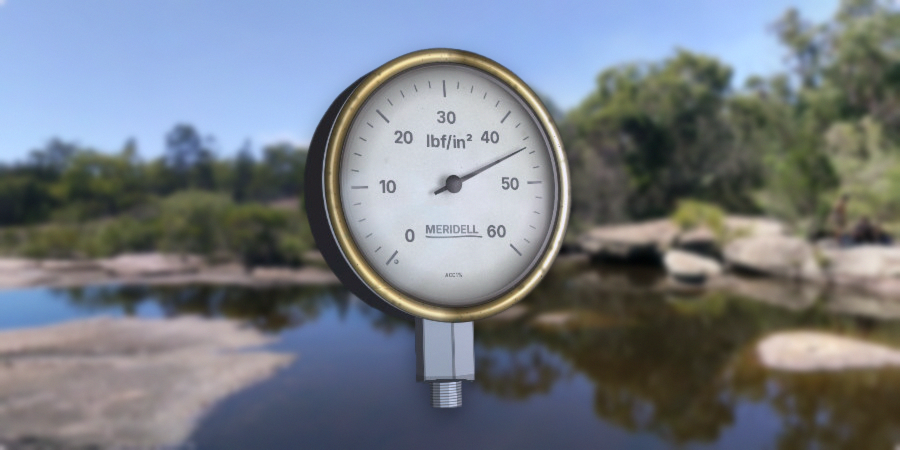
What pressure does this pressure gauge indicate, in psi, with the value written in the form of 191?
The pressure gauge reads 45
